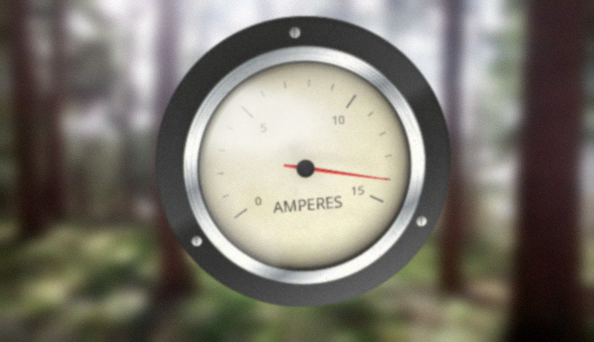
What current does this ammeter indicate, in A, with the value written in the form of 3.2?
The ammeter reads 14
